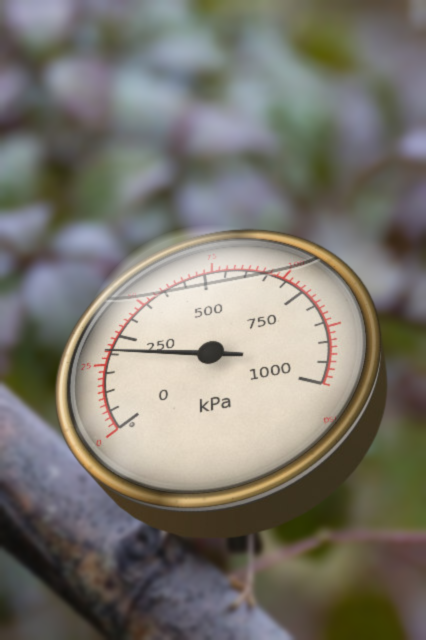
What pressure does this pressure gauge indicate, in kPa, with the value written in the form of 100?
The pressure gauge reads 200
